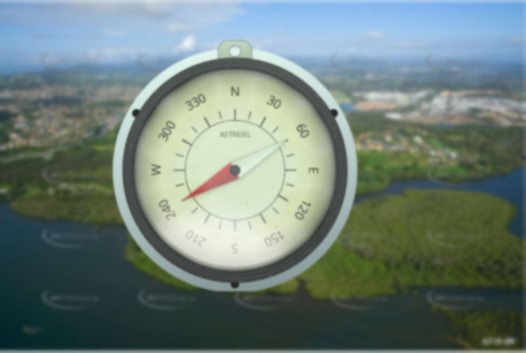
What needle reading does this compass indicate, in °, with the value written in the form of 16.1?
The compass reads 240
